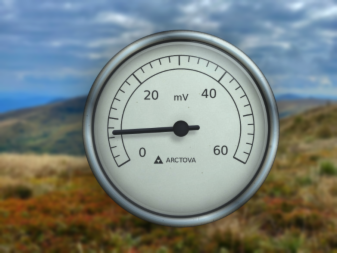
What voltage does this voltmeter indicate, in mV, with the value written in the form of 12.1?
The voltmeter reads 7
